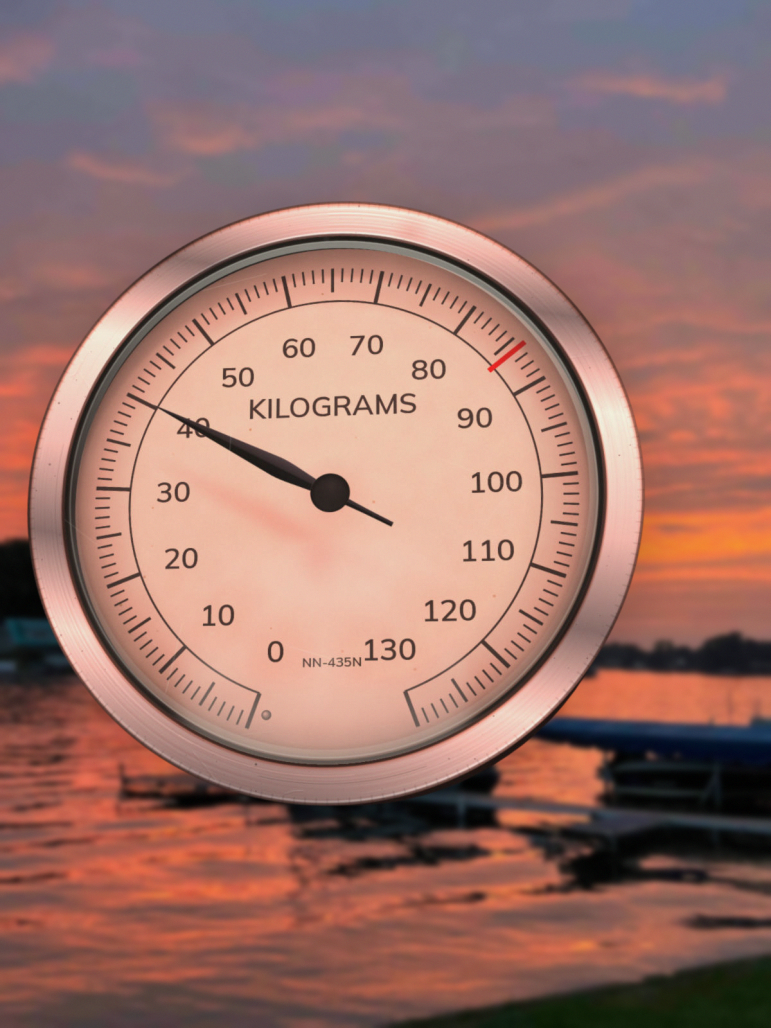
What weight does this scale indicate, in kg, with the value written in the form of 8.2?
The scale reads 40
